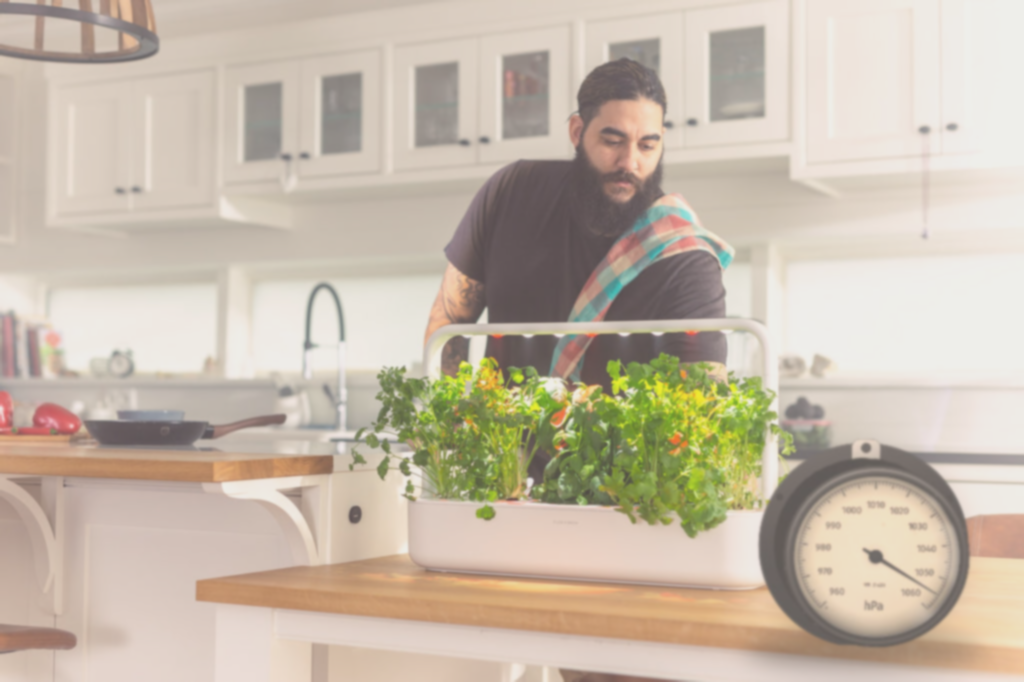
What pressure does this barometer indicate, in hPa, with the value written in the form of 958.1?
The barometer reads 1055
